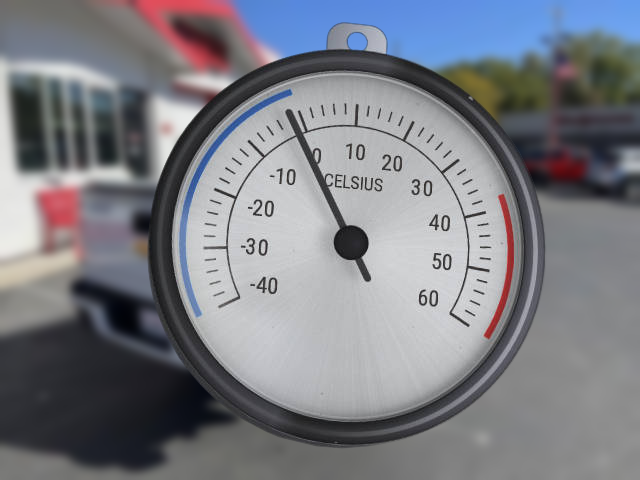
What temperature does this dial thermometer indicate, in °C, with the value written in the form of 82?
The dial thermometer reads -2
